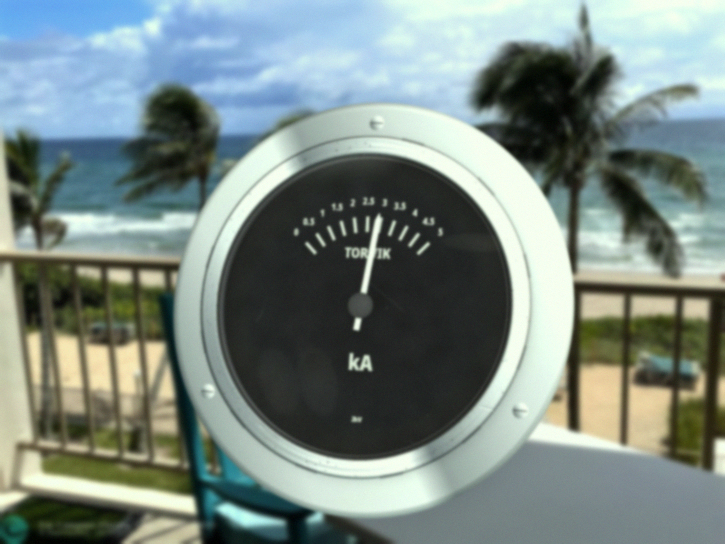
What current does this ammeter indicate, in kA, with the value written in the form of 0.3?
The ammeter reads 3
